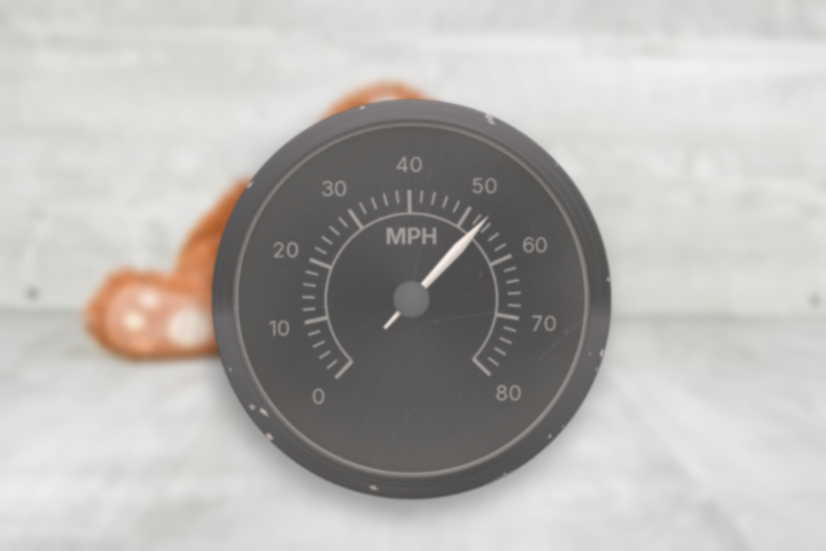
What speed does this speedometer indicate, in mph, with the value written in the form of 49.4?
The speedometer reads 53
